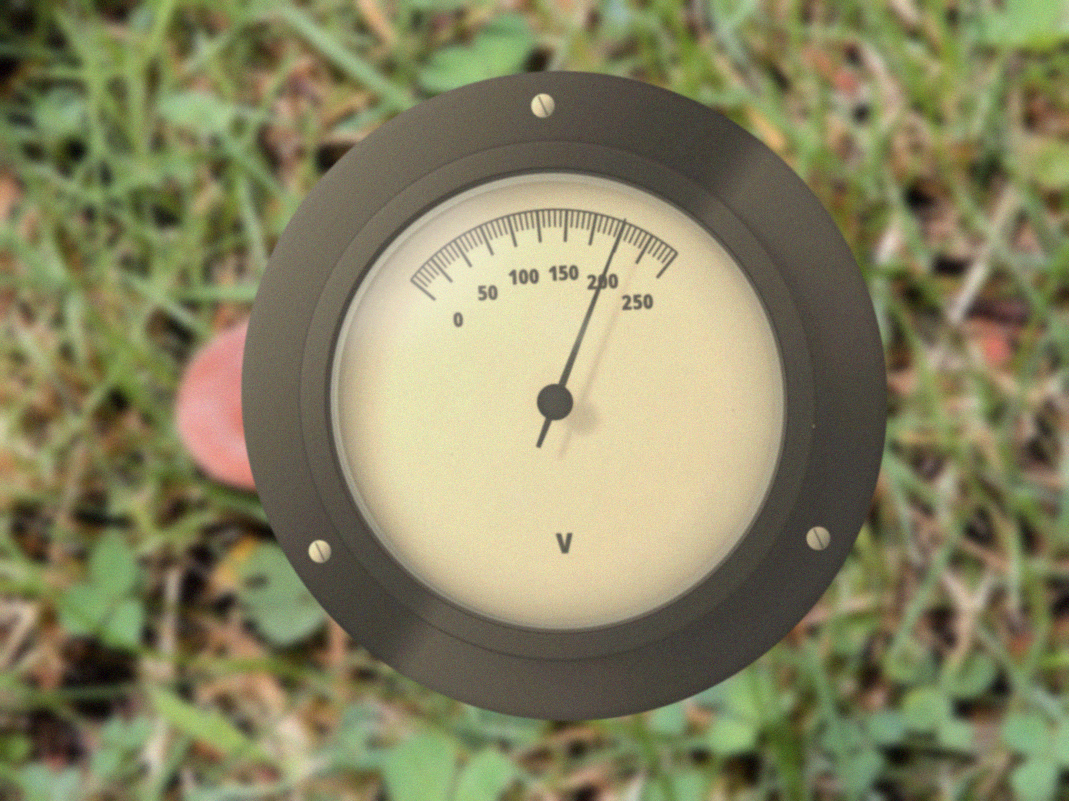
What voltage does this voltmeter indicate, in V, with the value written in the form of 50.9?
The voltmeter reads 200
